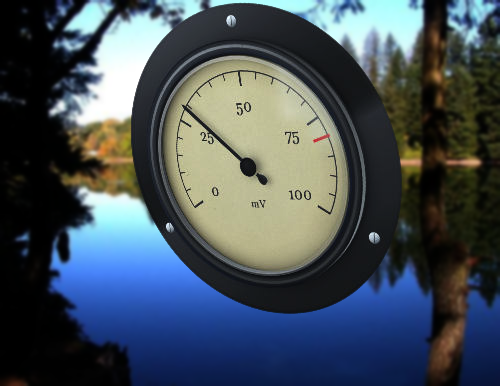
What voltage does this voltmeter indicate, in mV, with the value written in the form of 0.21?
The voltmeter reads 30
